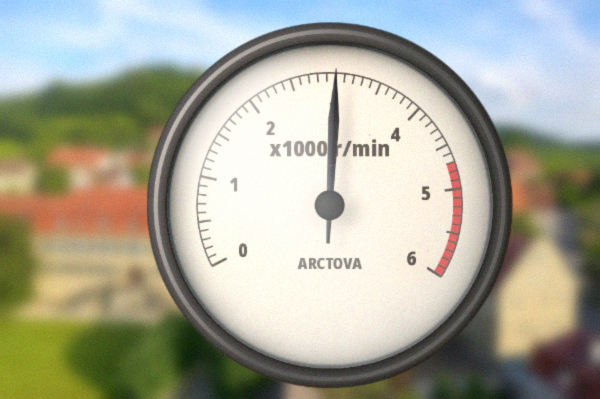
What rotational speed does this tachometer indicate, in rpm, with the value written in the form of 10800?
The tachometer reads 3000
